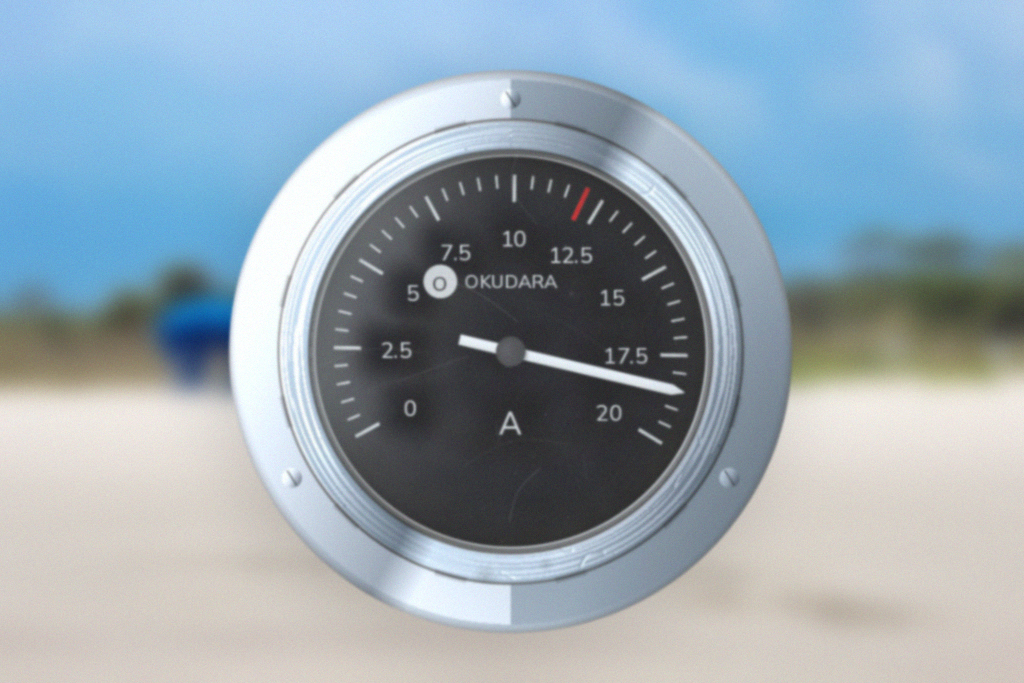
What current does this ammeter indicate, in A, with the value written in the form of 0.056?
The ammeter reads 18.5
